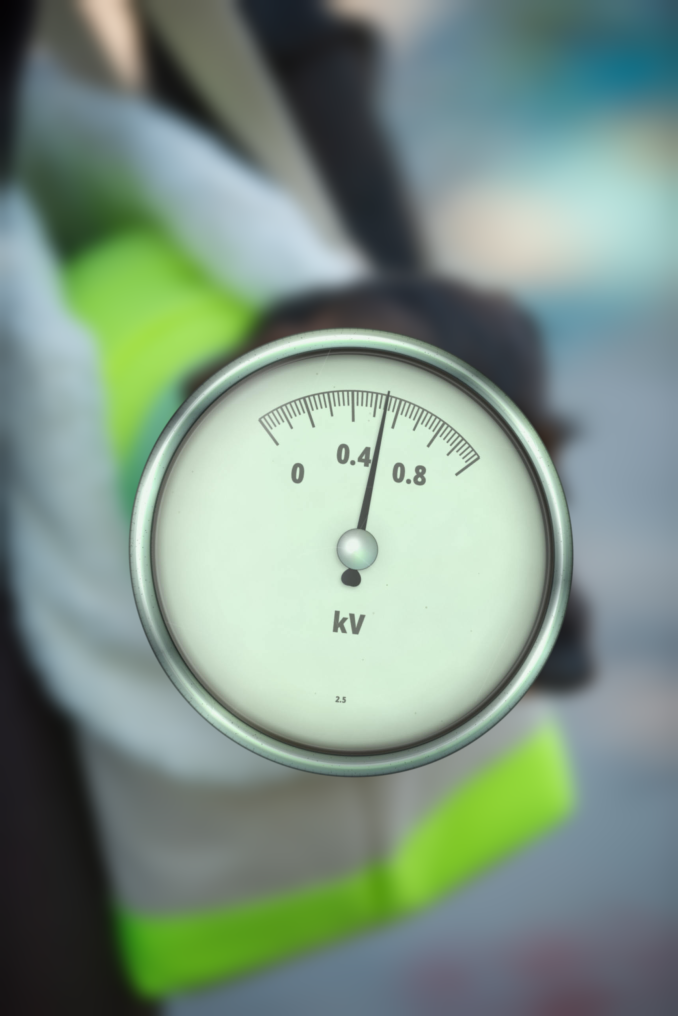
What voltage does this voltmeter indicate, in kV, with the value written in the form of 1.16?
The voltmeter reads 0.54
